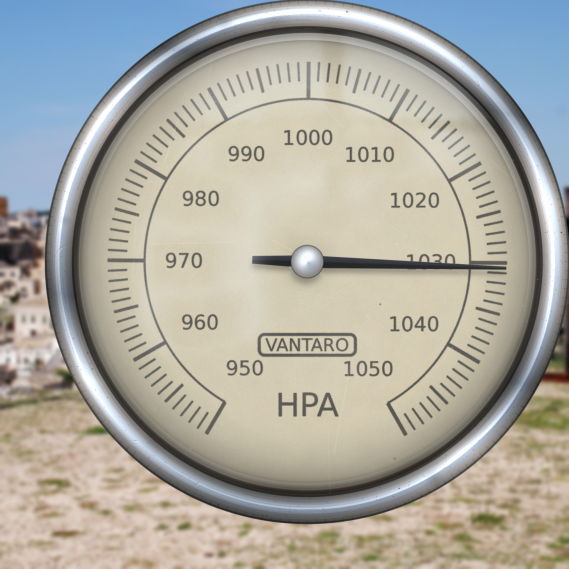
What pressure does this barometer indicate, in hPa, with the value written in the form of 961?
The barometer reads 1030.5
